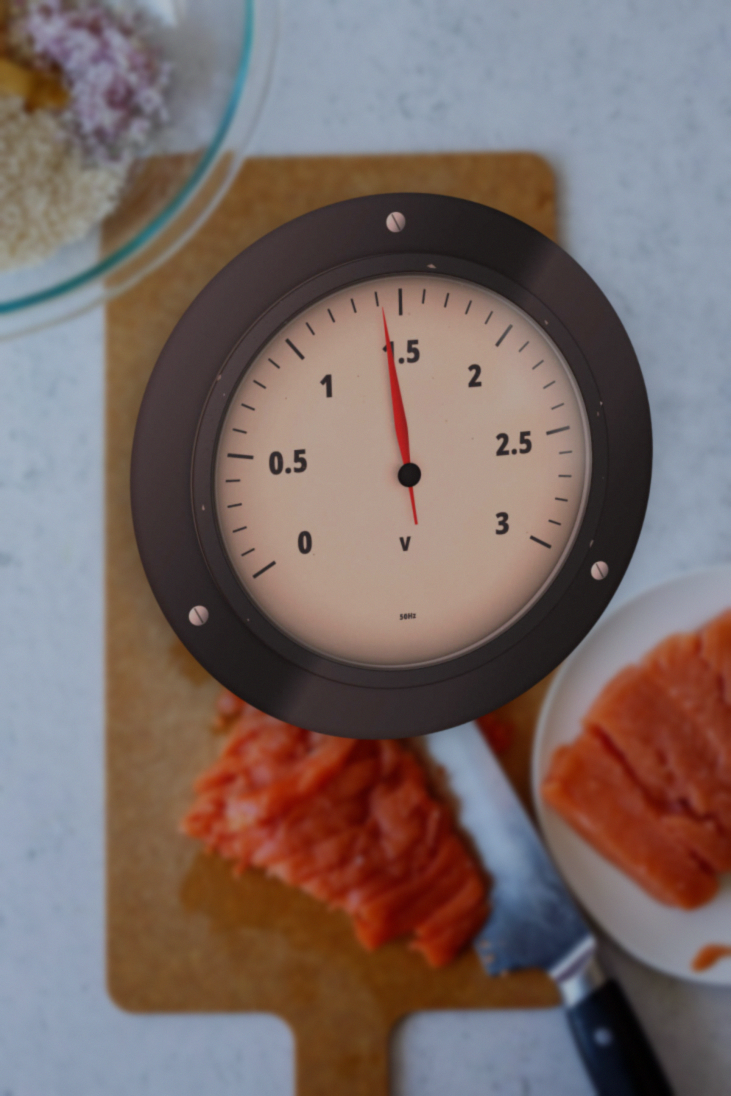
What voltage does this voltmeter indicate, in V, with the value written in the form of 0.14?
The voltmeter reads 1.4
